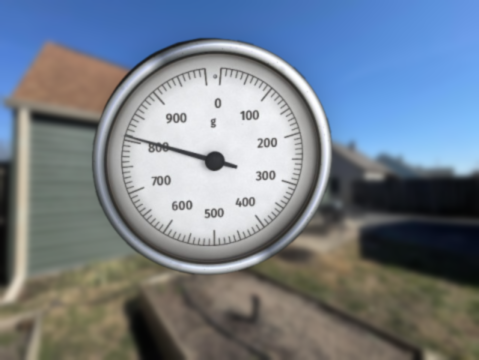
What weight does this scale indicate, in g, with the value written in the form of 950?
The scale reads 810
